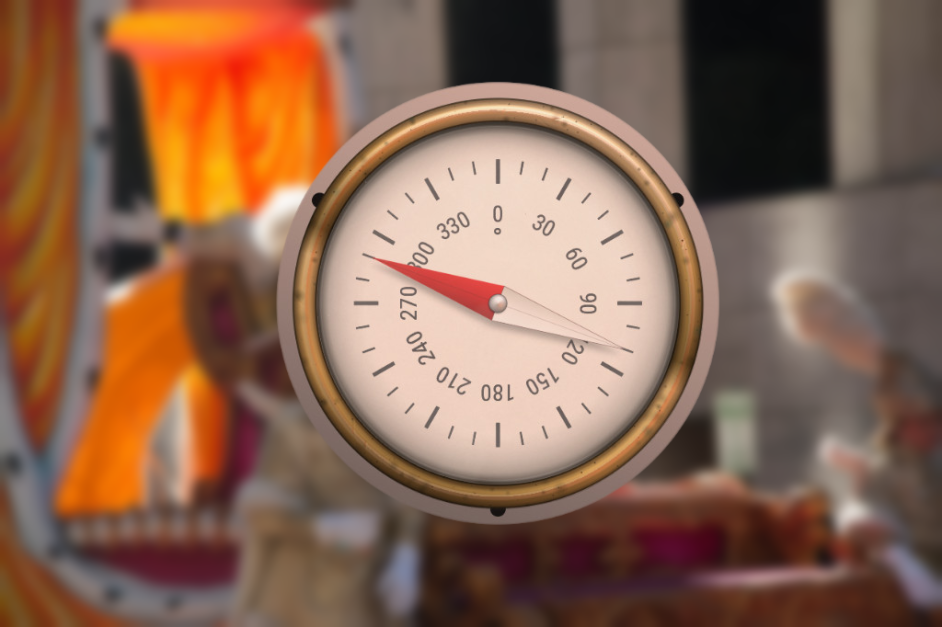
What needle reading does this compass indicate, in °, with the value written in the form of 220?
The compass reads 290
